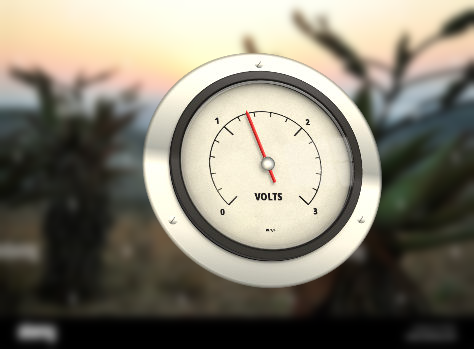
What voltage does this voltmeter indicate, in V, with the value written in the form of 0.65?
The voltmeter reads 1.3
